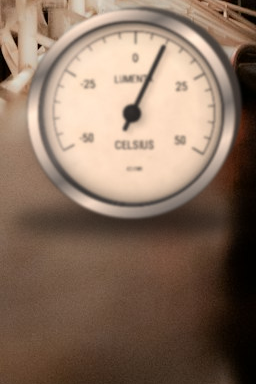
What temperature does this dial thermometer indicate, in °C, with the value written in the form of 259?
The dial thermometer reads 10
